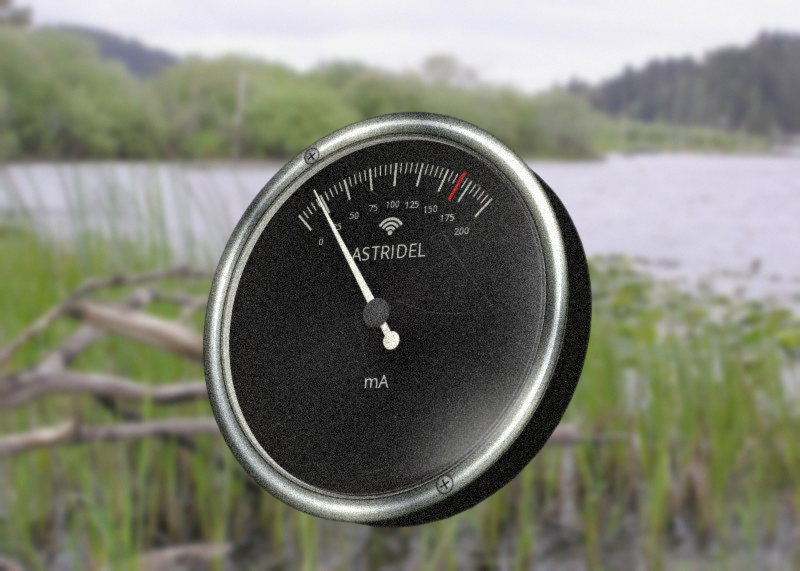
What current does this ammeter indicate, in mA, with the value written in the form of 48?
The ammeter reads 25
